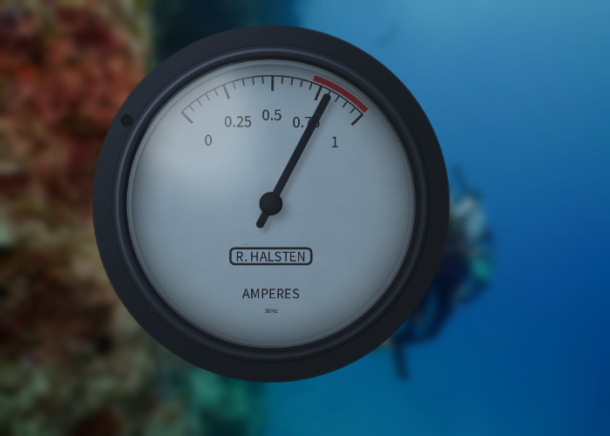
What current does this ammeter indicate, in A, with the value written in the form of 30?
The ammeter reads 0.8
